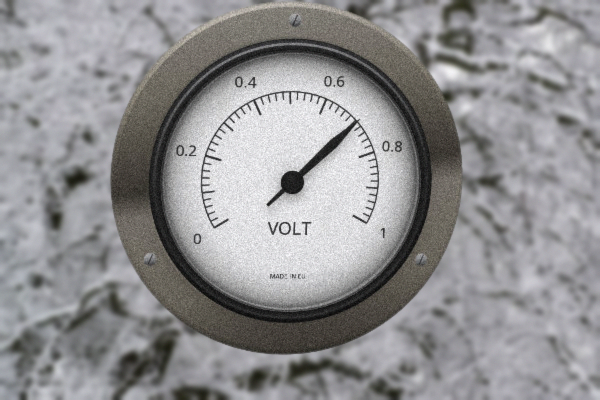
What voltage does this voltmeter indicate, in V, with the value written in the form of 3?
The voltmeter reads 0.7
